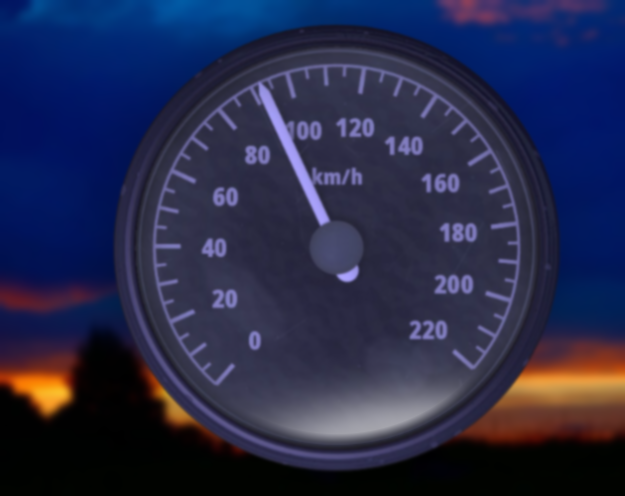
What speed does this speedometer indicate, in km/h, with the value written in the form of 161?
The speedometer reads 92.5
